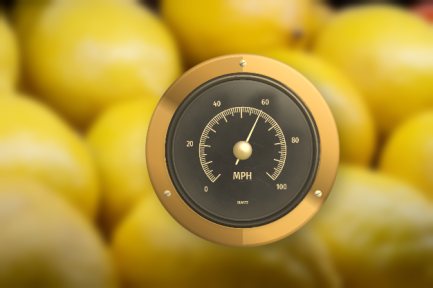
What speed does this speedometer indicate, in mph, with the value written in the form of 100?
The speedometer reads 60
